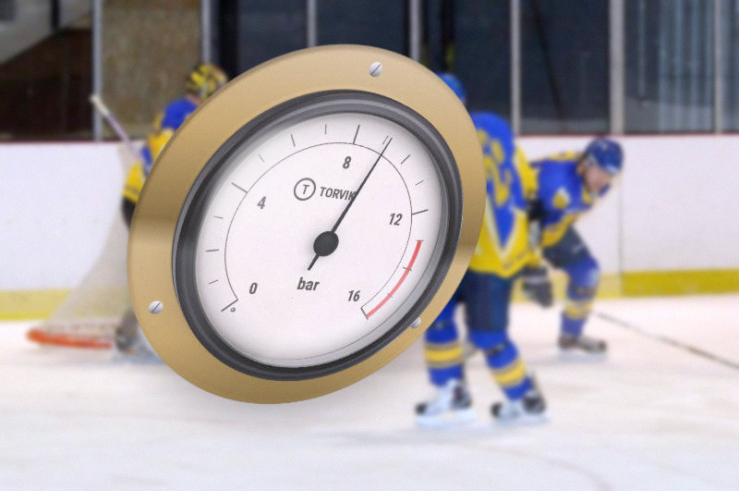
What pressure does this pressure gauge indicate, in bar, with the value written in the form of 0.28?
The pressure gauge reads 9
